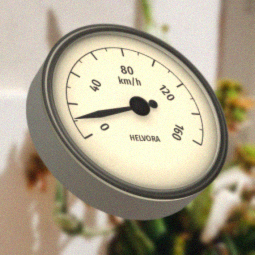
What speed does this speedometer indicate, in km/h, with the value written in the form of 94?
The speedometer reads 10
